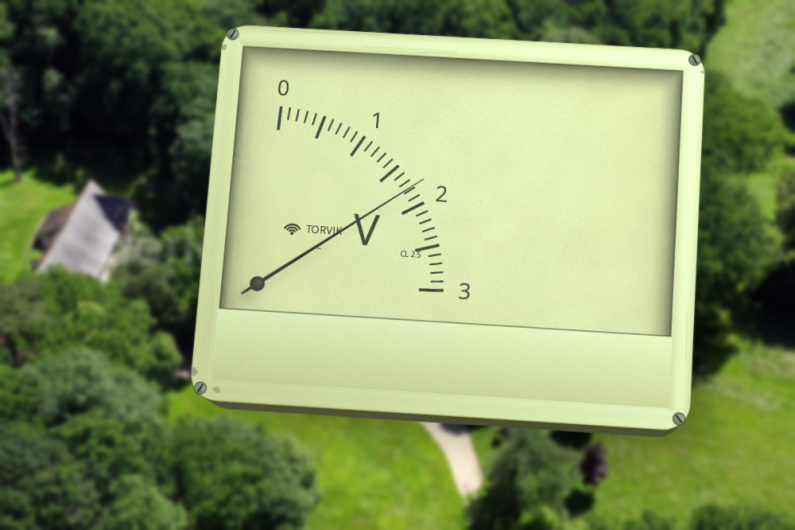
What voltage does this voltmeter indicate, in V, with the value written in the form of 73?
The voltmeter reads 1.8
